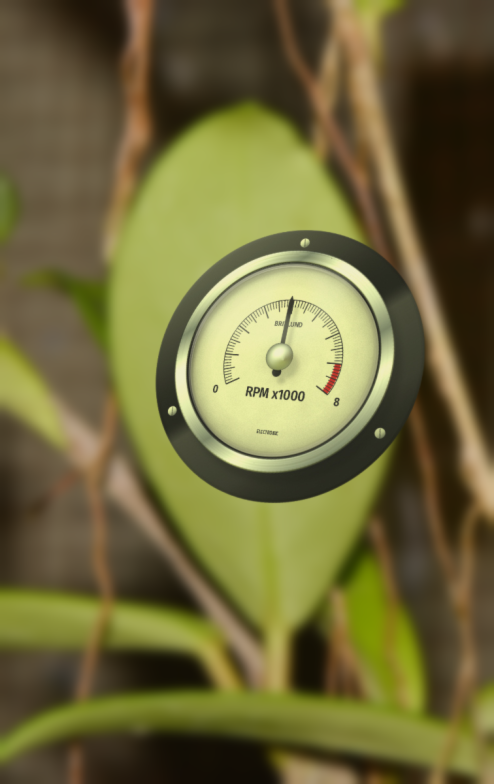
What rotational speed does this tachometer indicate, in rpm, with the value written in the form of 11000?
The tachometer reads 4000
